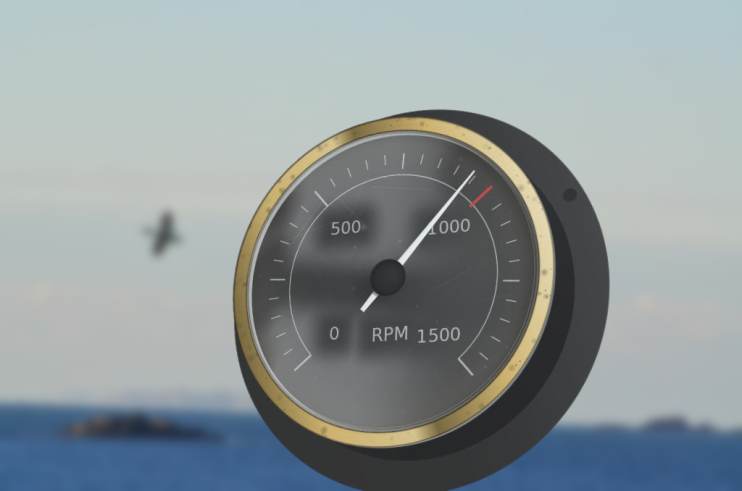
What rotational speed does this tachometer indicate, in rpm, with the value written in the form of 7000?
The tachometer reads 950
